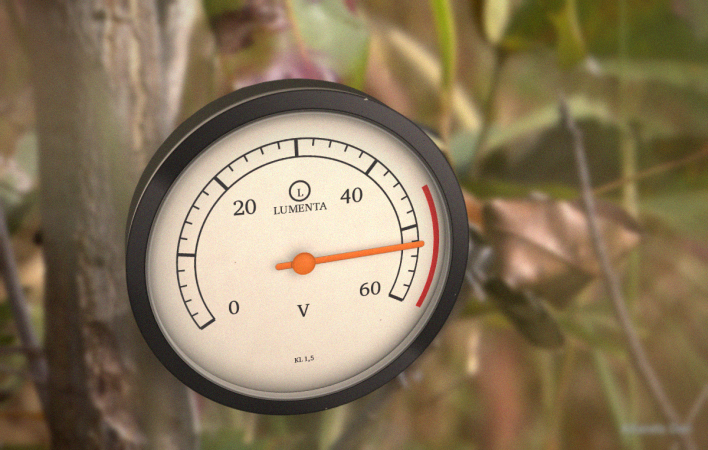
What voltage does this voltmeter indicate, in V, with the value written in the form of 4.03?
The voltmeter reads 52
